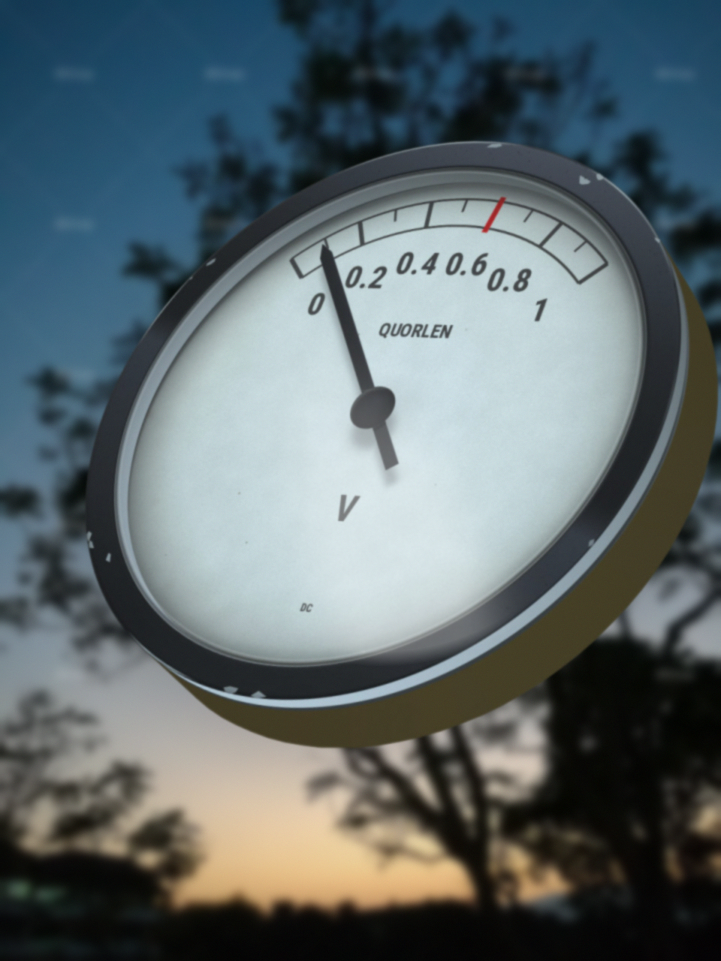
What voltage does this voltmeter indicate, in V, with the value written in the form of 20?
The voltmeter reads 0.1
